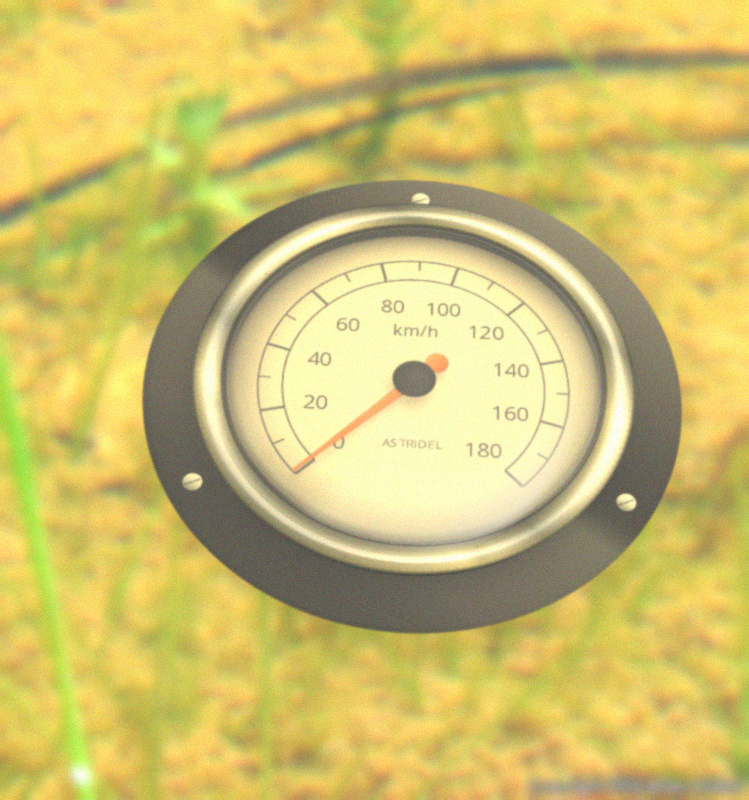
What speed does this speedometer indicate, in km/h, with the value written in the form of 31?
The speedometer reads 0
